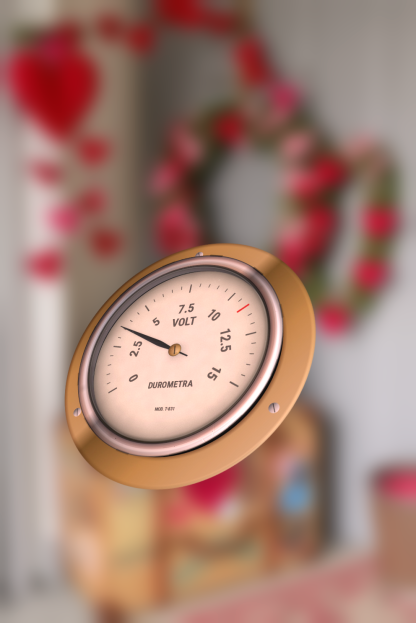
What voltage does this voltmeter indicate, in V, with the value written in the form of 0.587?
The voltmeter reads 3.5
